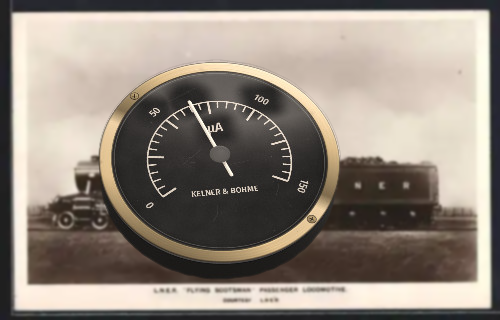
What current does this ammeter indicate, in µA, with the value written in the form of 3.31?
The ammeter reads 65
